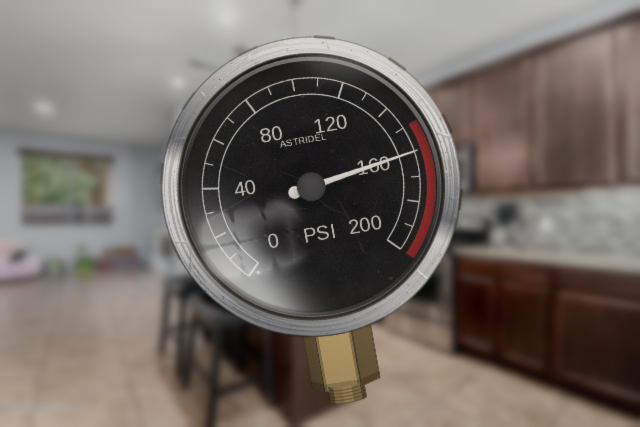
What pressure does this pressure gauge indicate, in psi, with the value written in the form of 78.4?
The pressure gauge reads 160
